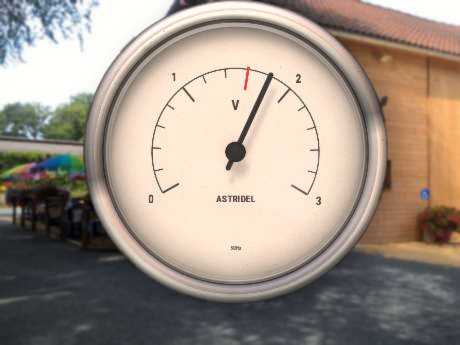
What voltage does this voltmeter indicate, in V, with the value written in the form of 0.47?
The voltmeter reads 1.8
